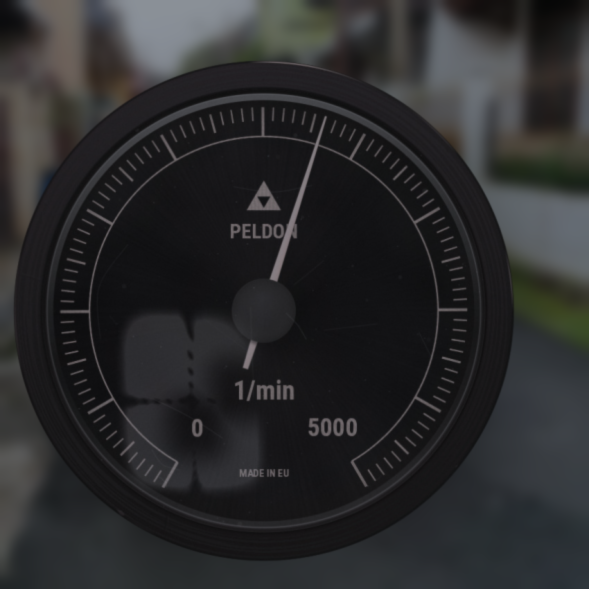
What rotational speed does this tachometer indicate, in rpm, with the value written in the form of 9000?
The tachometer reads 2800
